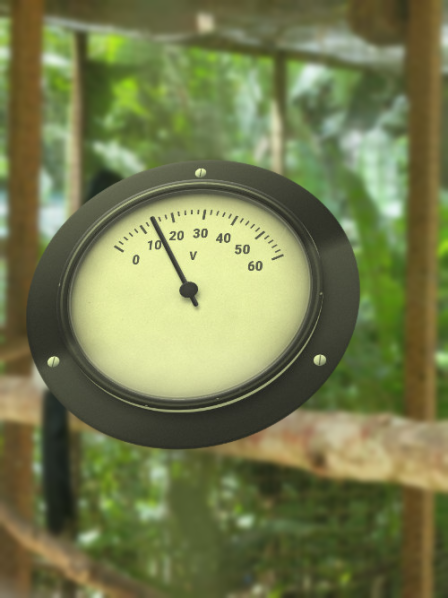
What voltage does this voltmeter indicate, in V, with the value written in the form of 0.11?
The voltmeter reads 14
